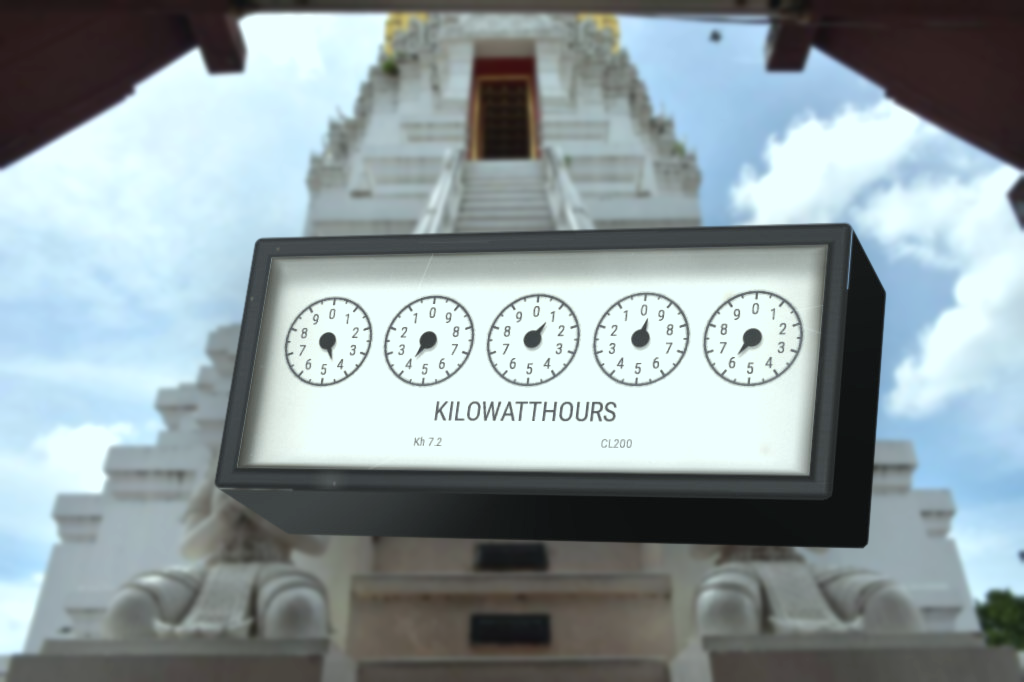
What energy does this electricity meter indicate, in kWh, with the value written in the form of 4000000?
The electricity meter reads 44096
